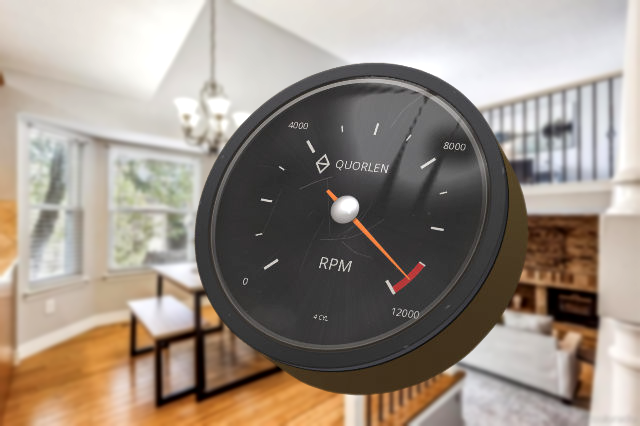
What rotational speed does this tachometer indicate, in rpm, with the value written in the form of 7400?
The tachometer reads 11500
